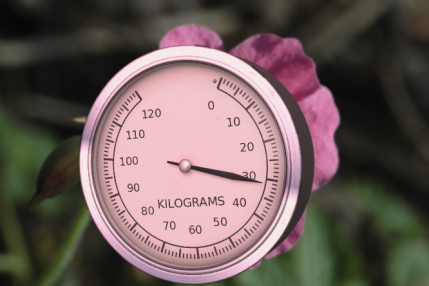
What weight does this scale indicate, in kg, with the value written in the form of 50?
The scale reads 31
